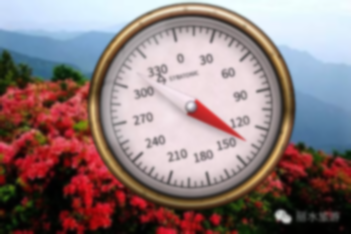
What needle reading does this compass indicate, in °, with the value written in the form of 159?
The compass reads 135
